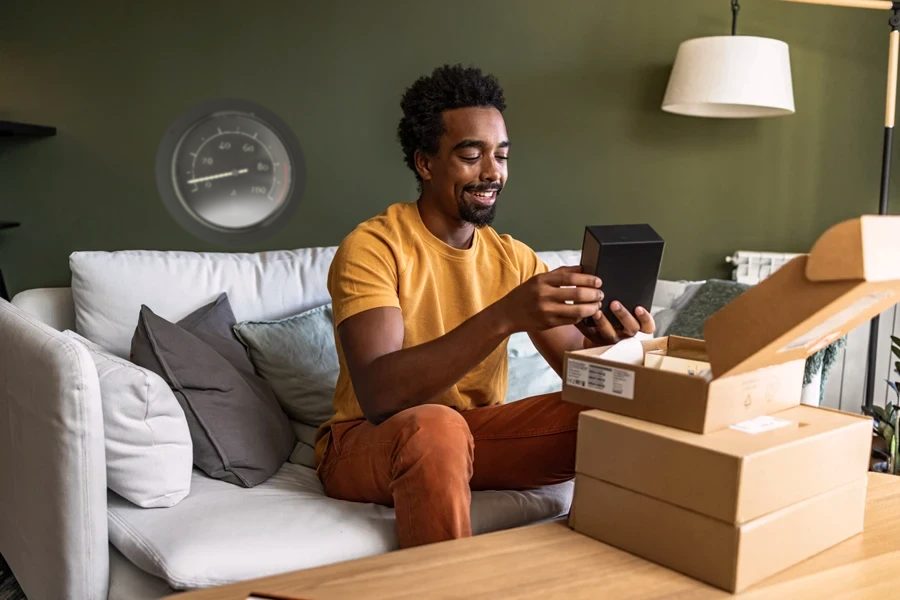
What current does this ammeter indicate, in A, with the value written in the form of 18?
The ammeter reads 5
